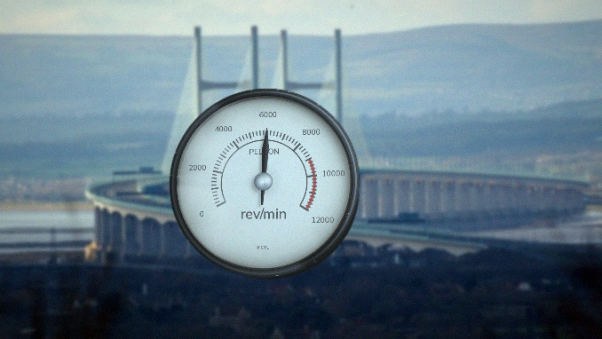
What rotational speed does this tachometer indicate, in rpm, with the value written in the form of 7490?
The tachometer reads 6000
